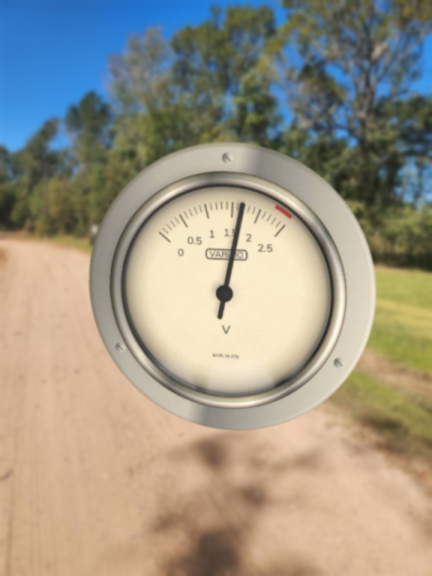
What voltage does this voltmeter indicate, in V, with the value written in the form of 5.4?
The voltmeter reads 1.7
